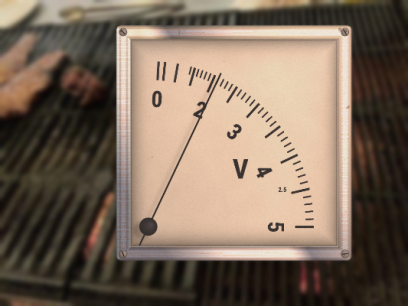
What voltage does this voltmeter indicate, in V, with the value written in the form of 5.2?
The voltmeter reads 2.1
